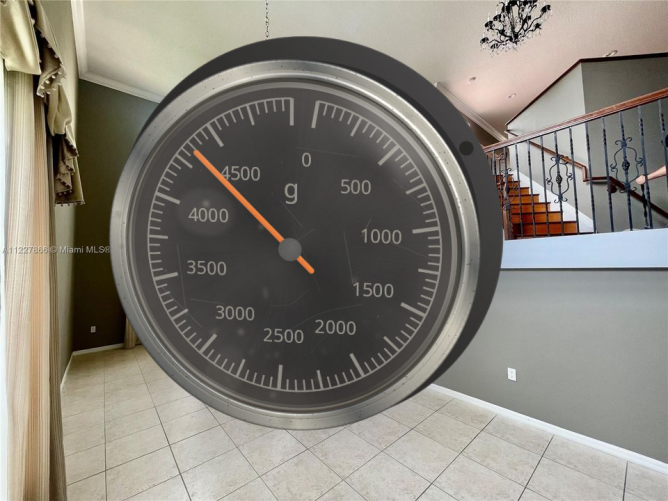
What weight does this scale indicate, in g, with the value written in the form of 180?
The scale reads 4350
